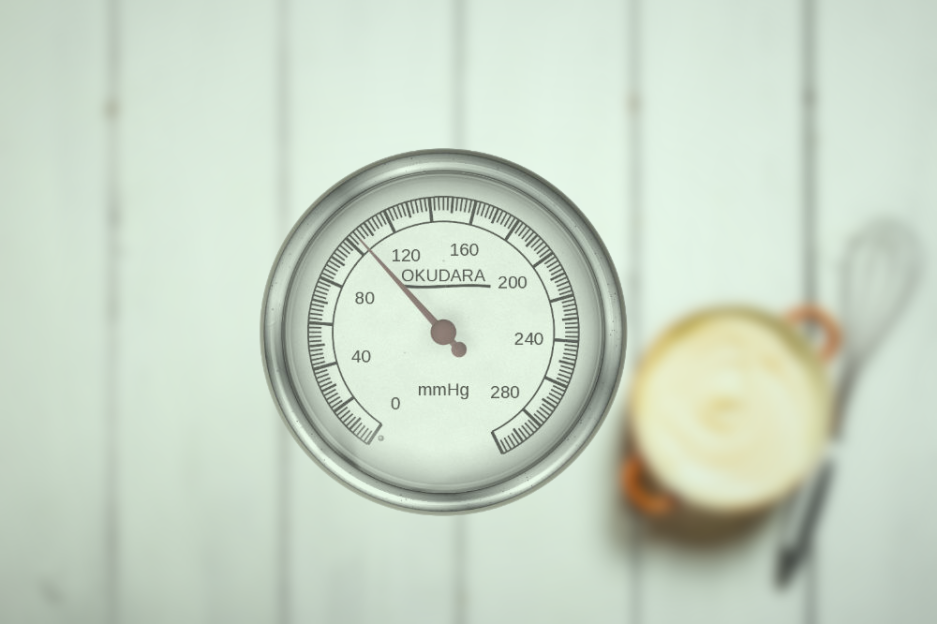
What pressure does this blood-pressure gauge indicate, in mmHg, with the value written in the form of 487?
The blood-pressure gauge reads 104
